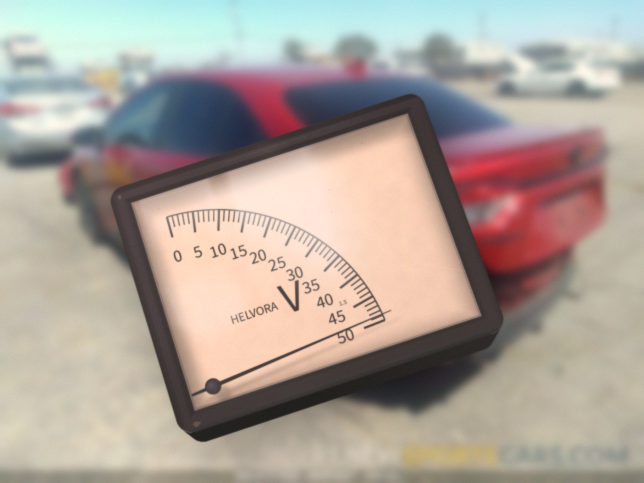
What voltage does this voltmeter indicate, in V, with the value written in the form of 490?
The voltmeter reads 49
